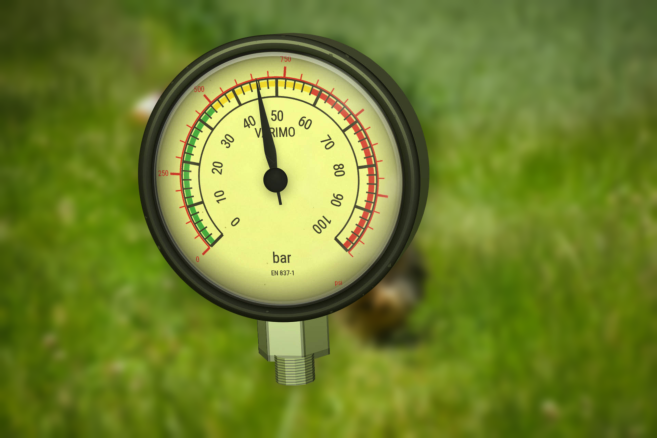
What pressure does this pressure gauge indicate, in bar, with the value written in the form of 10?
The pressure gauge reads 46
